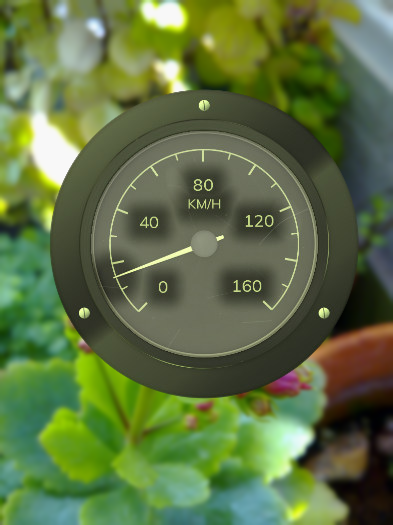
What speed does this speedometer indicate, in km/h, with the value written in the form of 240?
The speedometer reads 15
